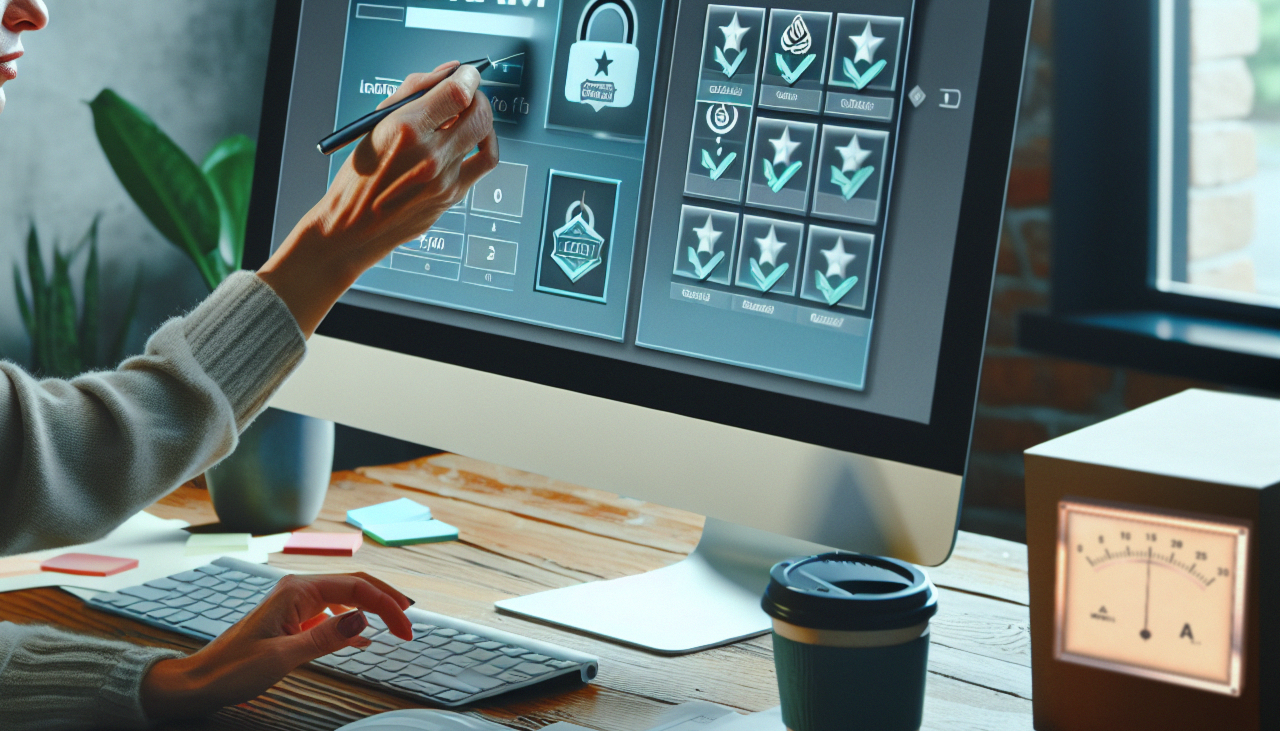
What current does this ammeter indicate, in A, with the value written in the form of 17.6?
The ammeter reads 15
